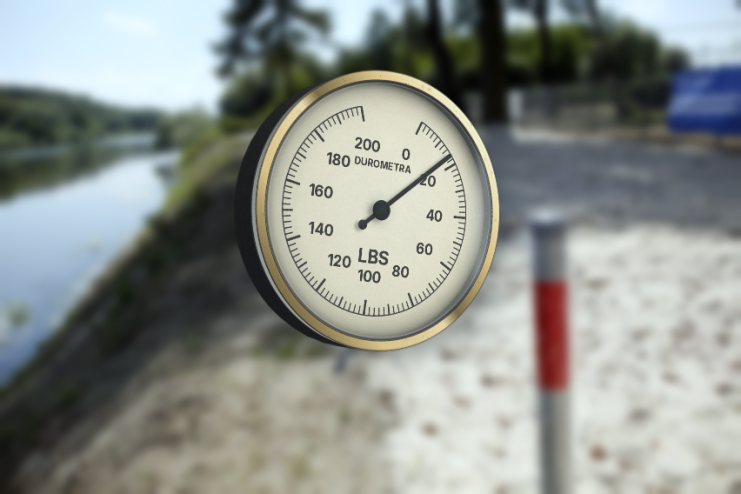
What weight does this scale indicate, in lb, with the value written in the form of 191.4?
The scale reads 16
